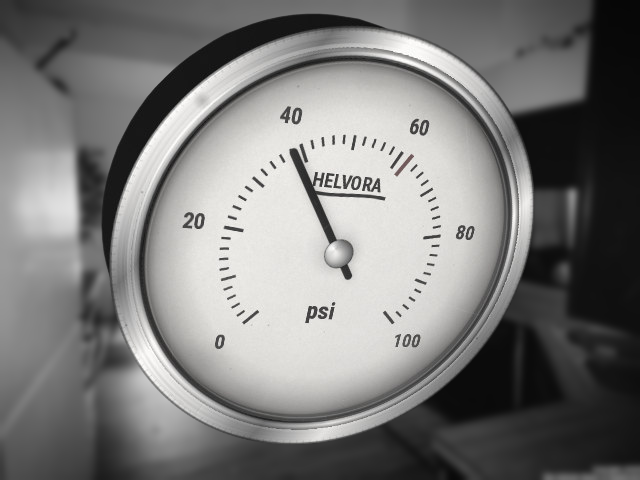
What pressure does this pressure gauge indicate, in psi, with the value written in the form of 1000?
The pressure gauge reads 38
